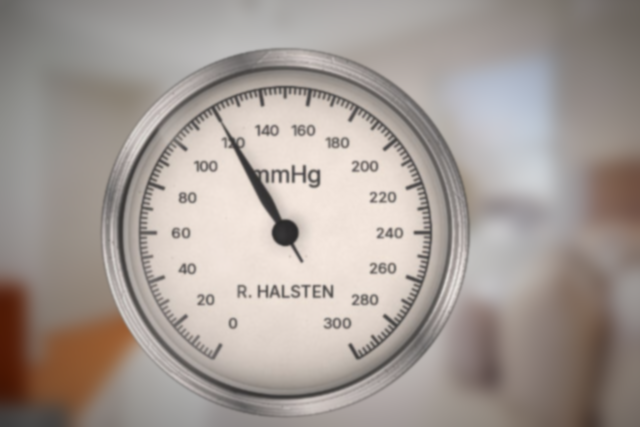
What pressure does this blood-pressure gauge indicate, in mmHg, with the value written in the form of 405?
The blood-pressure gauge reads 120
